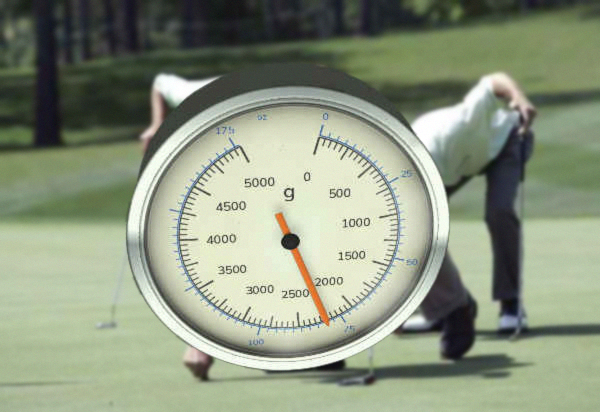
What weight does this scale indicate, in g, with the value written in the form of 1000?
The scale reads 2250
